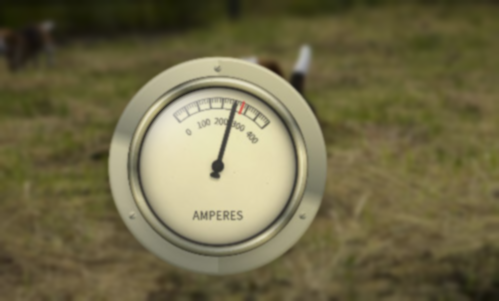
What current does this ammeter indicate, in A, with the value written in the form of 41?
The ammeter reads 250
